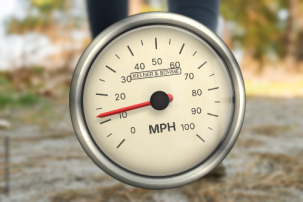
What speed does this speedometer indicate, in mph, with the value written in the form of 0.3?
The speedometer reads 12.5
